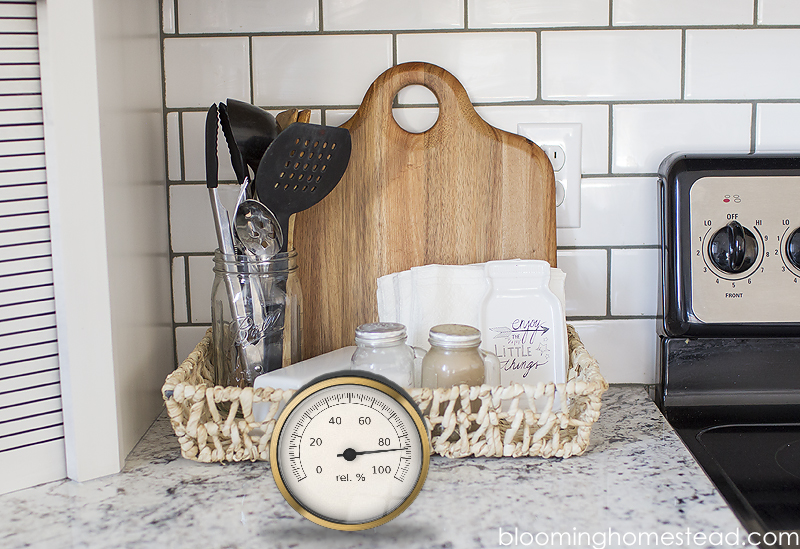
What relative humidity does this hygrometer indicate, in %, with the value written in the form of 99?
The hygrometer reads 85
